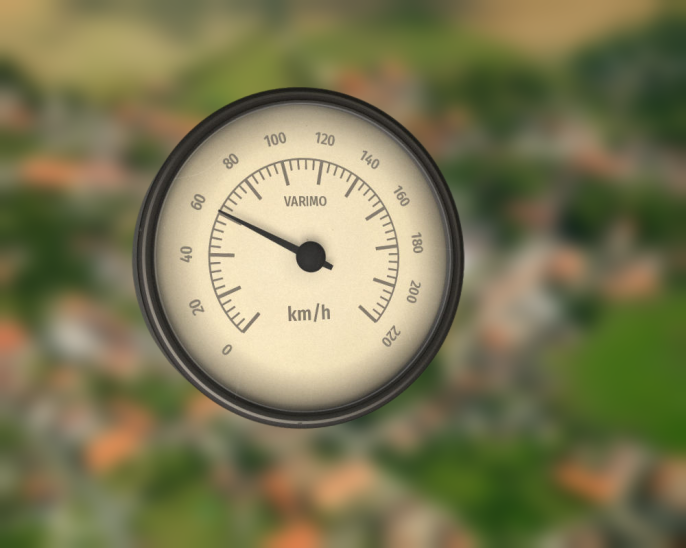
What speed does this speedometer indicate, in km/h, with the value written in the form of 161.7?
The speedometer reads 60
